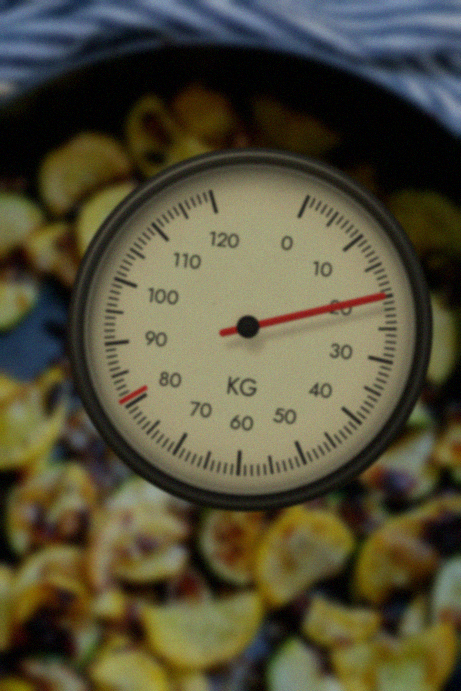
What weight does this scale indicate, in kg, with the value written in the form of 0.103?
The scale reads 20
